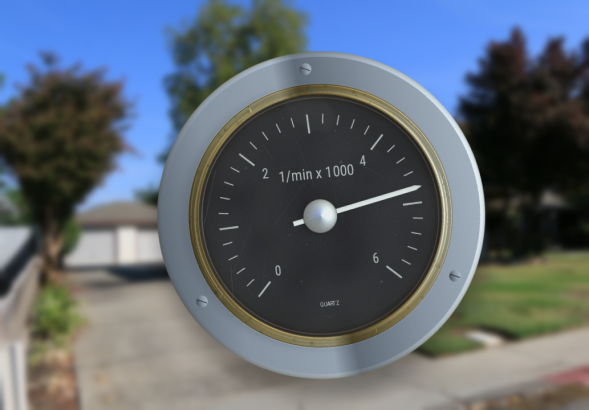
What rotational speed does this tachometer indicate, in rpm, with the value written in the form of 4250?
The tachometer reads 4800
